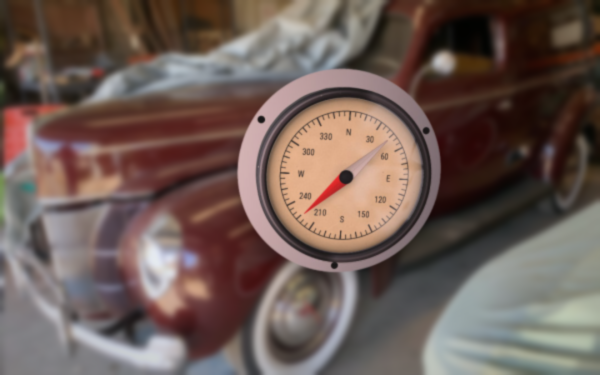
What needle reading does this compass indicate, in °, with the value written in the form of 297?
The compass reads 225
